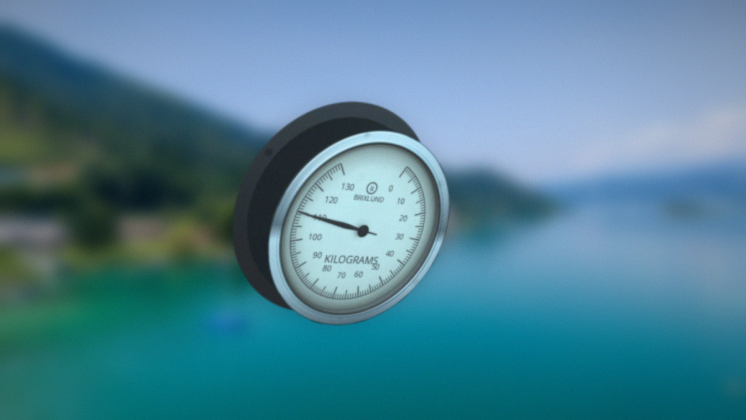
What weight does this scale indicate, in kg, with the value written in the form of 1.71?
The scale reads 110
